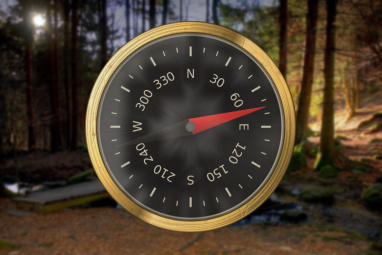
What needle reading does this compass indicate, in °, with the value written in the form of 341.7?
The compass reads 75
